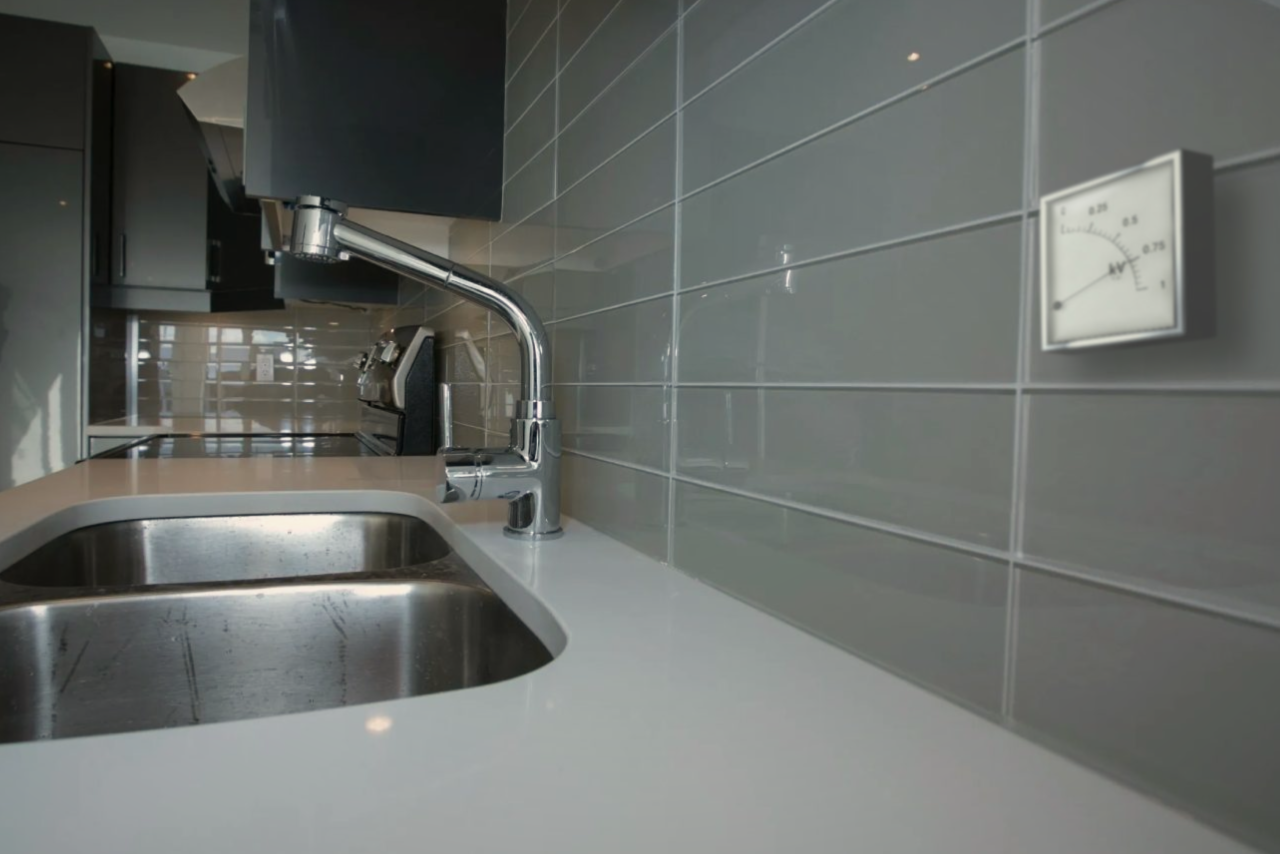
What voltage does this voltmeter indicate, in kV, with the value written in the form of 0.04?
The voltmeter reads 0.75
